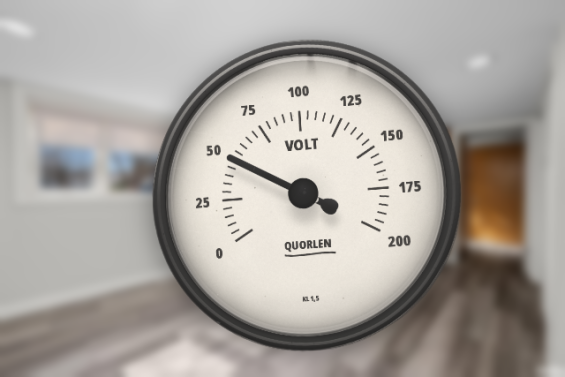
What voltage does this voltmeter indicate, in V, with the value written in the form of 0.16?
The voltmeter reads 50
